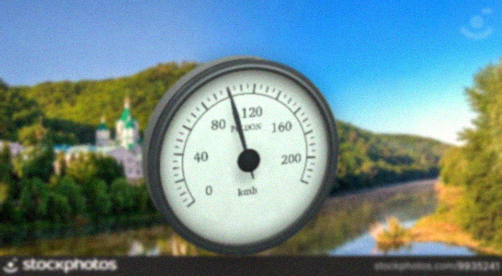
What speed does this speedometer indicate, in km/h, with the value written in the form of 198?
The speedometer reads 100
